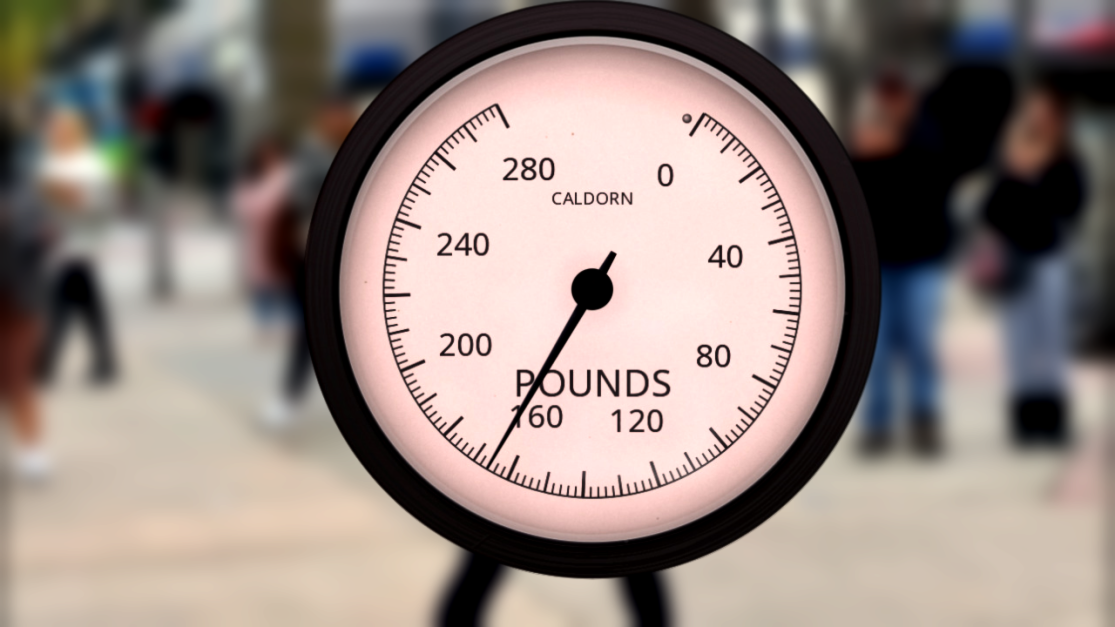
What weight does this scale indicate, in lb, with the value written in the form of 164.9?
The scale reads 166
